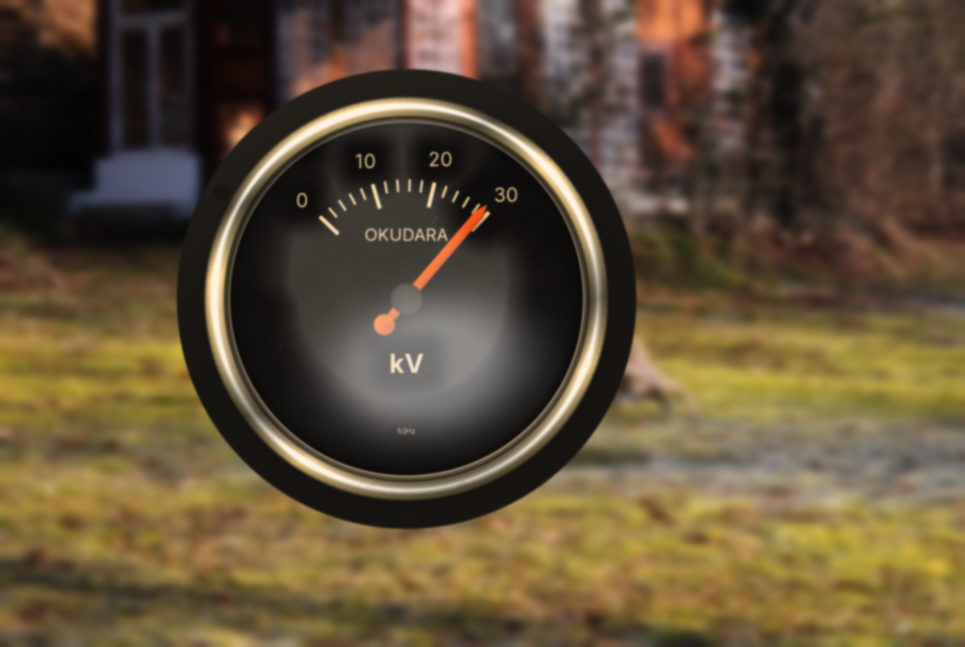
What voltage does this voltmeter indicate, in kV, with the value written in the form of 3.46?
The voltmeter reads 29
